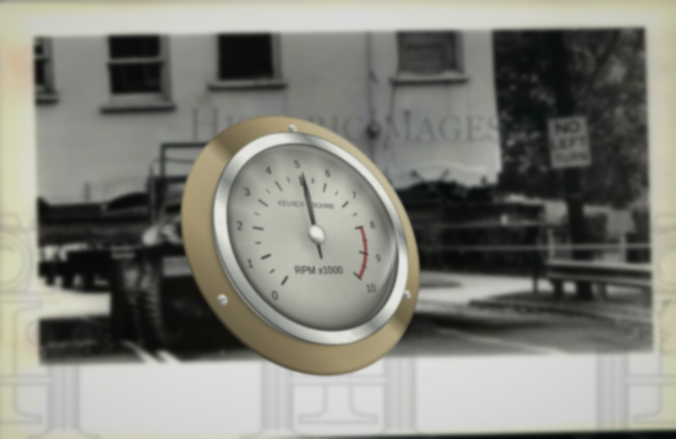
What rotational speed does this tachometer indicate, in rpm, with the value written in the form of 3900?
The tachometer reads 5000
